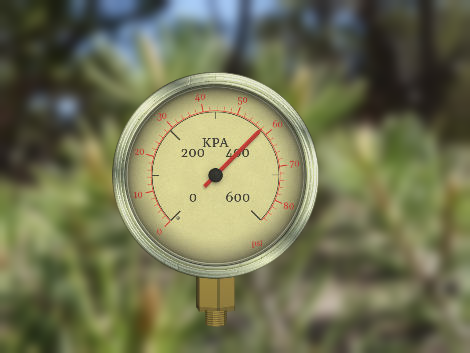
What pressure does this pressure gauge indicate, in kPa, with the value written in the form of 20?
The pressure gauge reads 400
